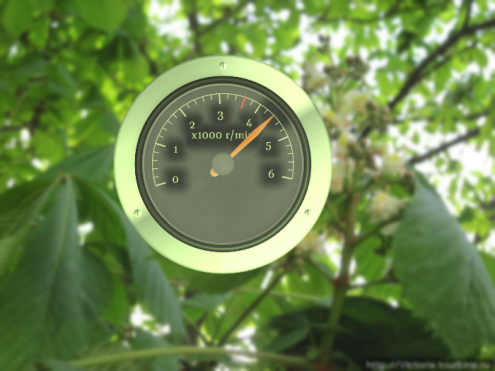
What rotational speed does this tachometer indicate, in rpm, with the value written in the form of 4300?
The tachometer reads 4400
